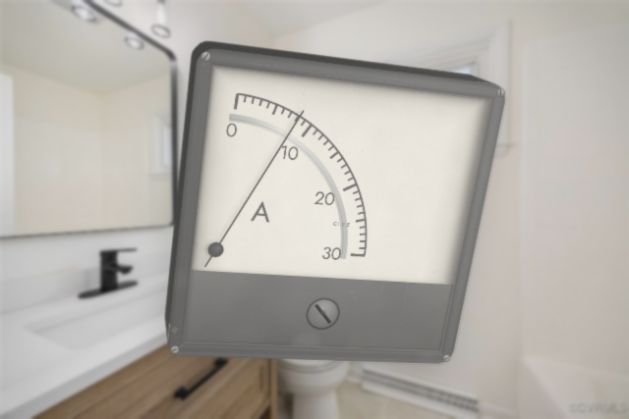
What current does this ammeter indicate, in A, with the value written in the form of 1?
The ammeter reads 8
